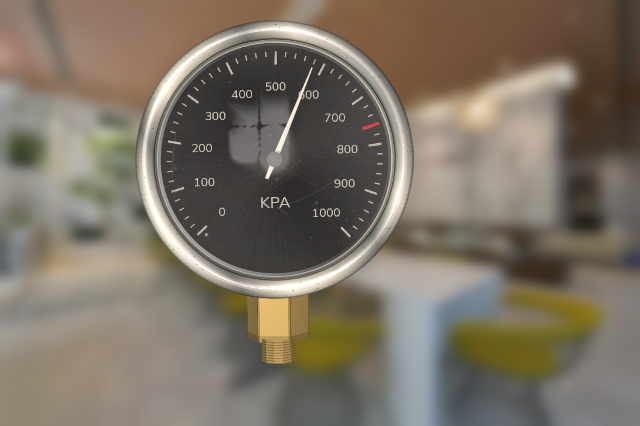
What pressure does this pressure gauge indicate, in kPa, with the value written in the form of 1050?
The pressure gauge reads 580
